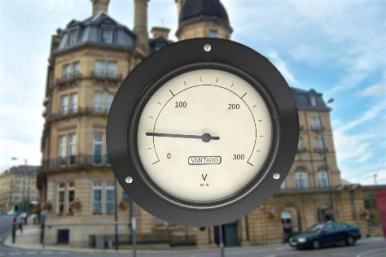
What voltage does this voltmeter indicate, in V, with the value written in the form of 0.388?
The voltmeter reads 40
